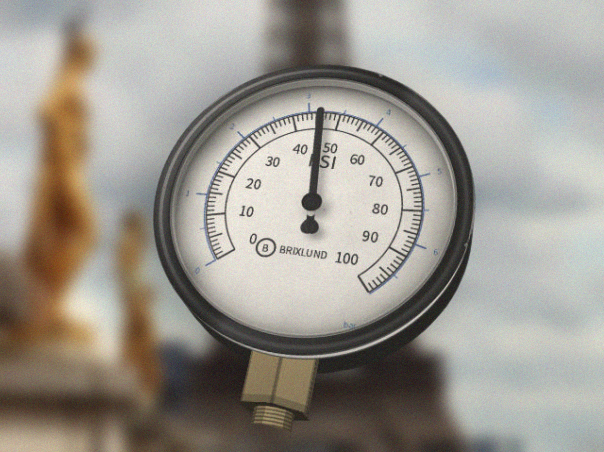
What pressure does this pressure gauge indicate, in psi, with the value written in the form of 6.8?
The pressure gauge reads 46
